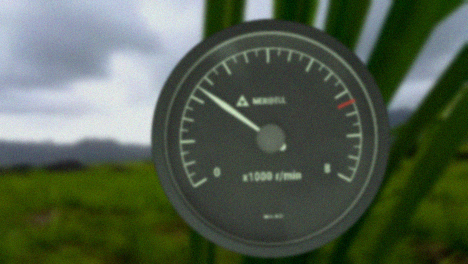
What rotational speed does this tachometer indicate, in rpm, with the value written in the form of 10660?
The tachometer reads 2250
